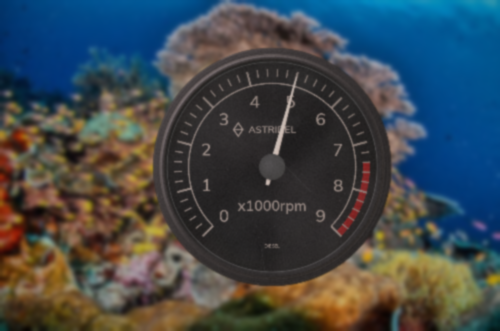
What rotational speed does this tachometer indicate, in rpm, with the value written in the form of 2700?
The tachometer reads 5000
